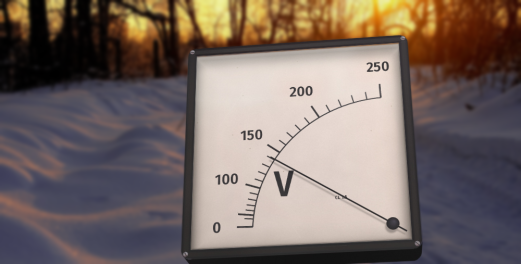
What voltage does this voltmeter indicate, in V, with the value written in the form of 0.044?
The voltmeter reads 140
